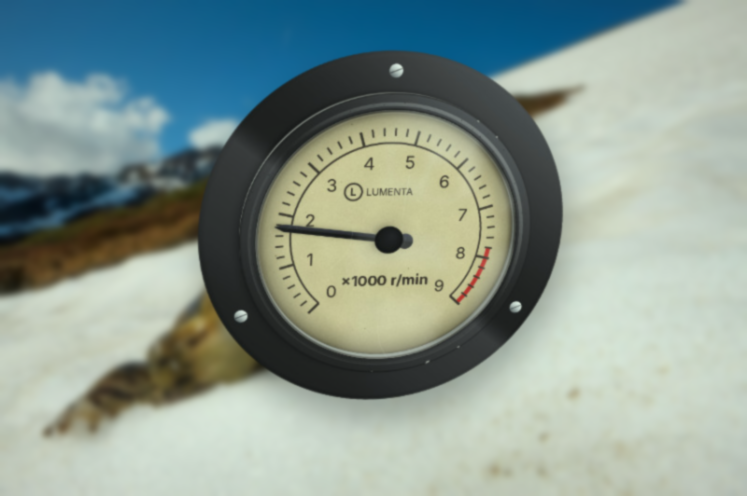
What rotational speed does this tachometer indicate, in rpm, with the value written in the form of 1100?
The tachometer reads 1800
